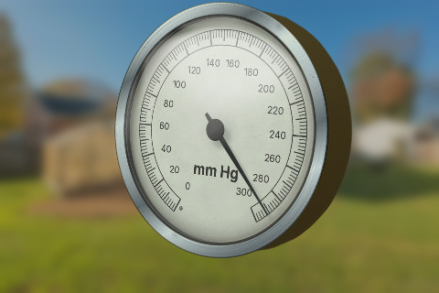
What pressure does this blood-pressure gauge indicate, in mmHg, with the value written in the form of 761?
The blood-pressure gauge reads 290
